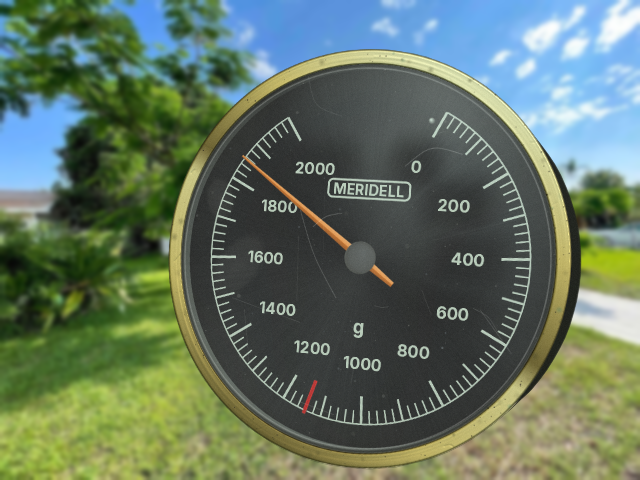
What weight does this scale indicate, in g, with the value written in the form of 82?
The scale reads 1860
